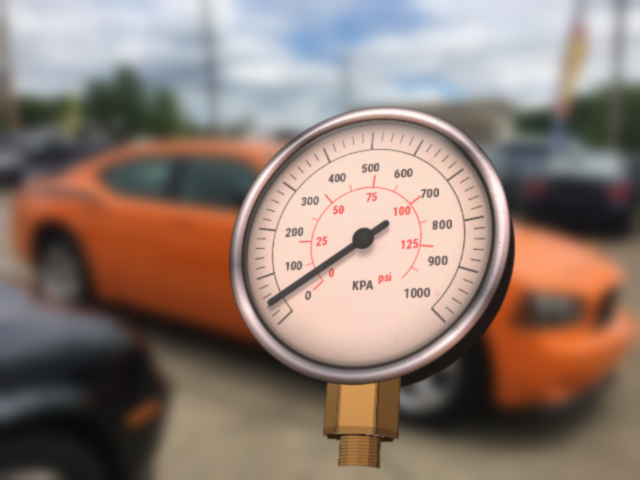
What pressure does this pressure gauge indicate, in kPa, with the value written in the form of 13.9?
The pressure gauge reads 40
